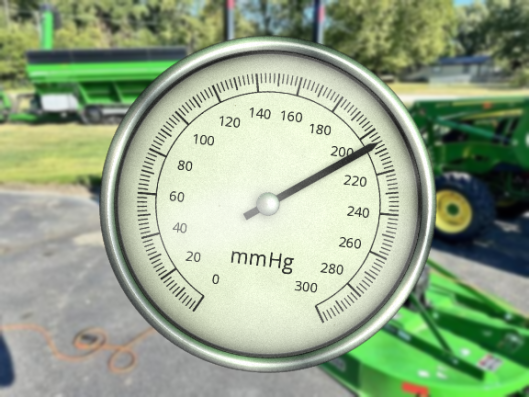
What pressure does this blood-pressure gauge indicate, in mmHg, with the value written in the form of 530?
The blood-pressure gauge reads 206
